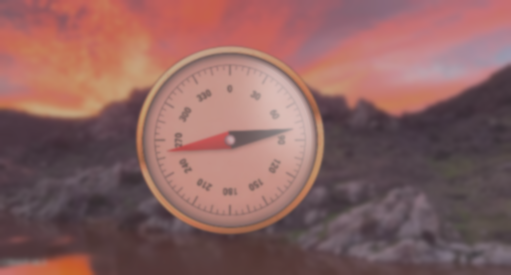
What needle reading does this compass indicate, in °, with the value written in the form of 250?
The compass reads 260
